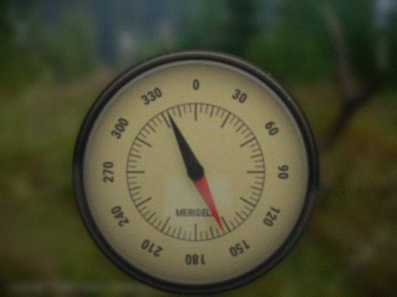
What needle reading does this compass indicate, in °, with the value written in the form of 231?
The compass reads 155
